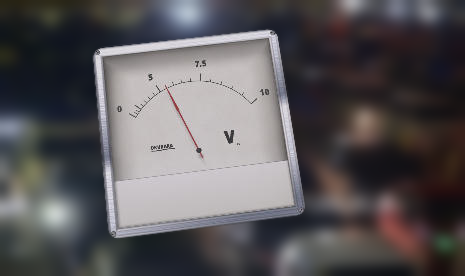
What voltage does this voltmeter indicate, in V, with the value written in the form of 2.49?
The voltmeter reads 5.5
